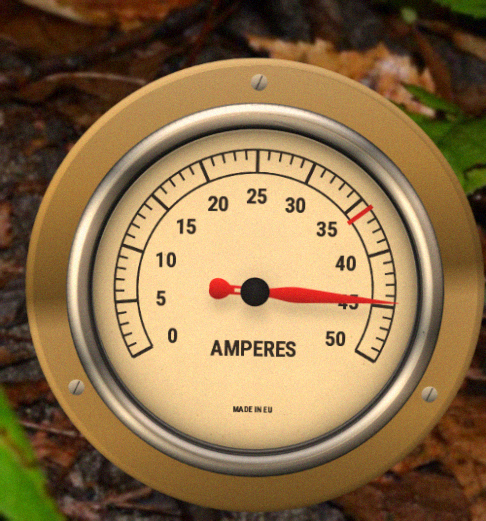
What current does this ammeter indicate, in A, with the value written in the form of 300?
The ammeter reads 44.5
